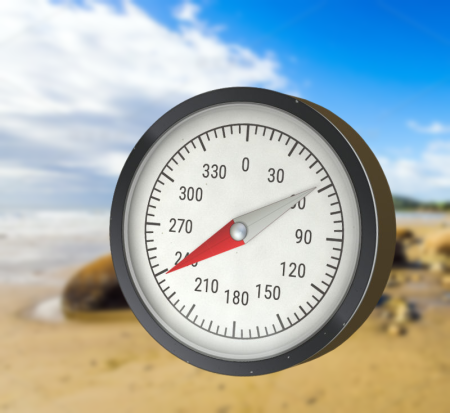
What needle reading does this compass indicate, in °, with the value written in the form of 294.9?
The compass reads 237.5
